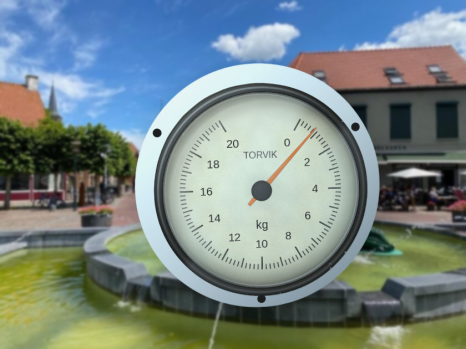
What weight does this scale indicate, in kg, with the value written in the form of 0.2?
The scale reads 0.8
